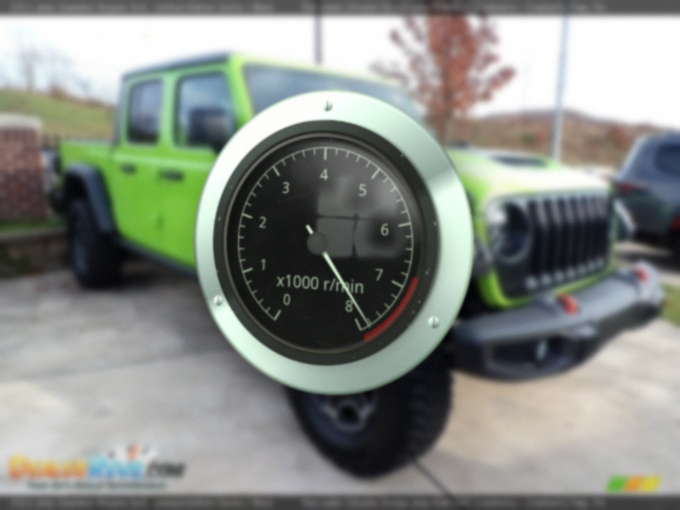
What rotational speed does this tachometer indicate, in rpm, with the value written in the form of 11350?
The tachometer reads 7800
